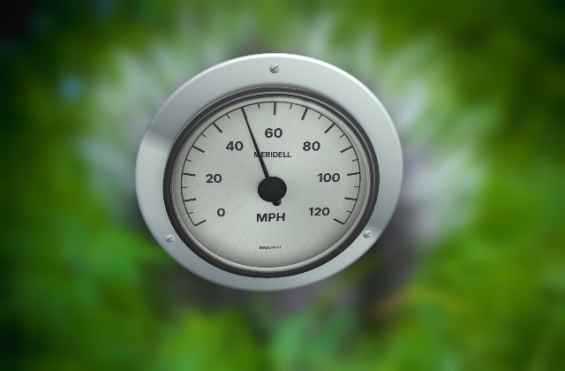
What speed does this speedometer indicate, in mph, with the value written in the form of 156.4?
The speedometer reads 50
